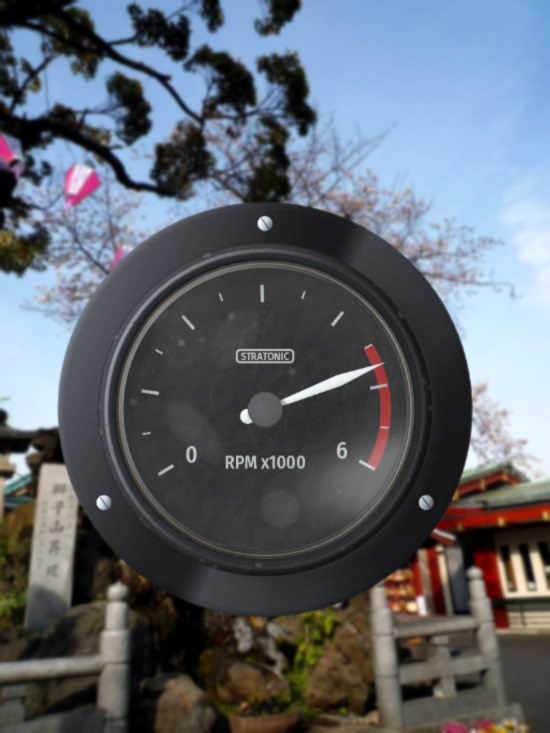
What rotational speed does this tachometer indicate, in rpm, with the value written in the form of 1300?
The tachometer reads 4750
